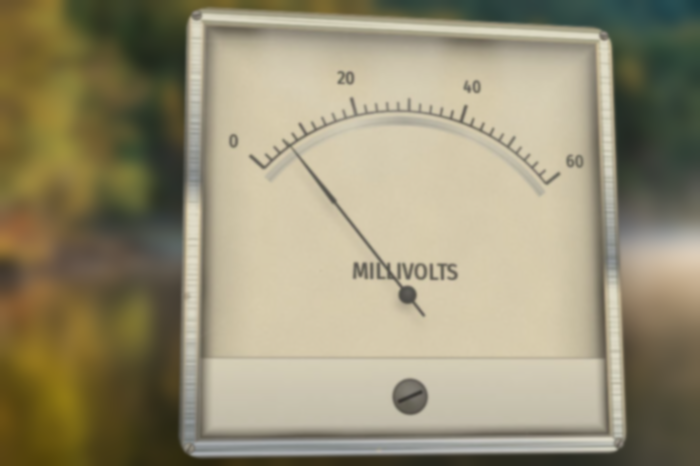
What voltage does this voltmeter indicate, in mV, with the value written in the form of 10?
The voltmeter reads 6
